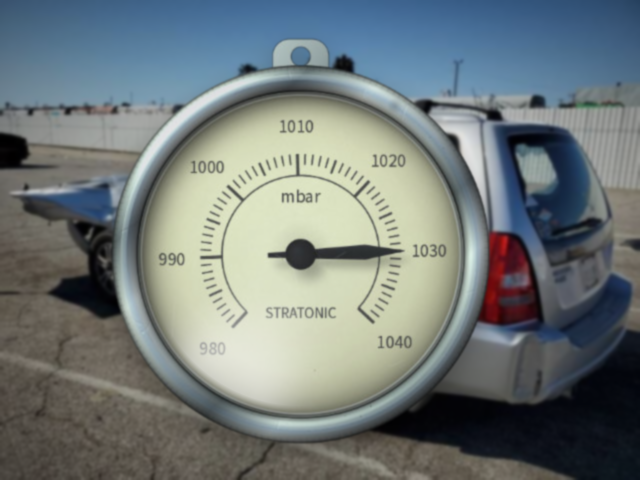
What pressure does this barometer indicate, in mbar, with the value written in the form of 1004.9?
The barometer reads 1030
